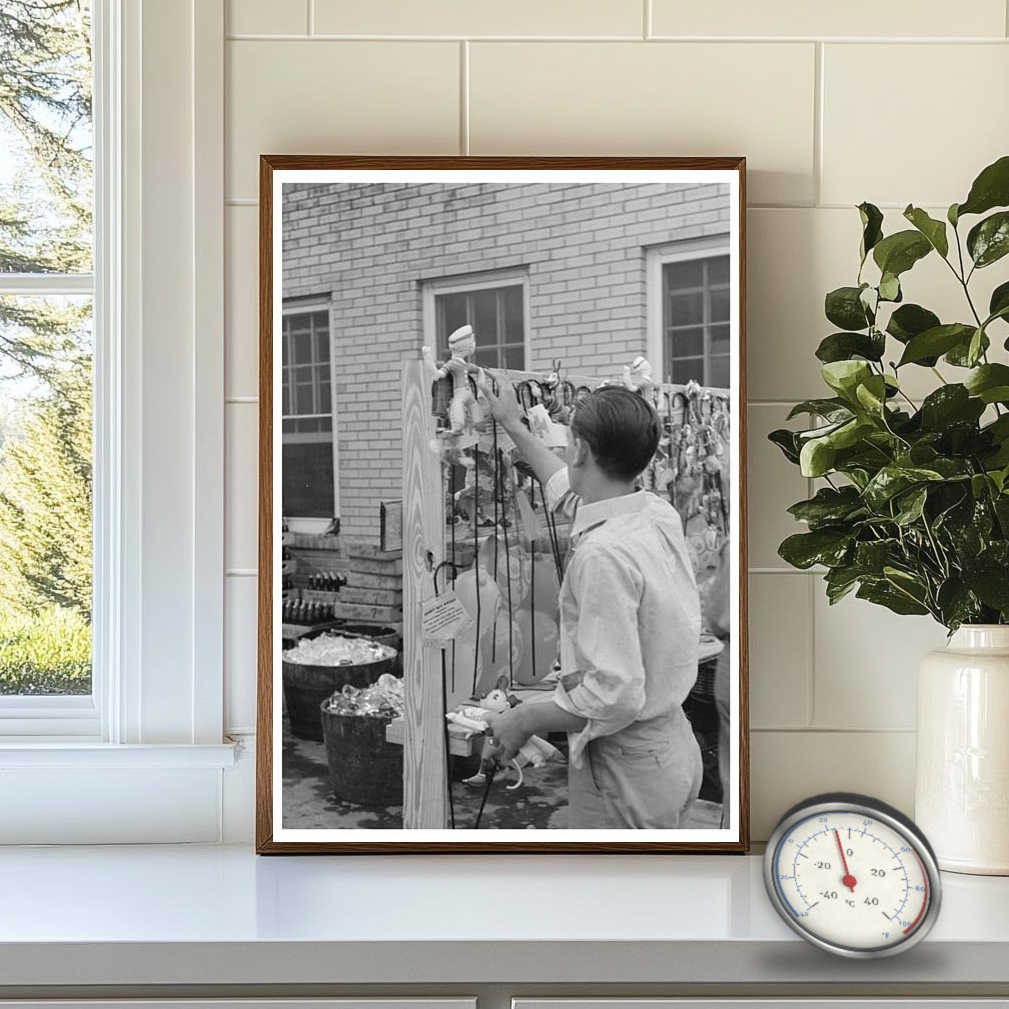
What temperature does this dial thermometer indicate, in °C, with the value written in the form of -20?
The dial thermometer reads -4
